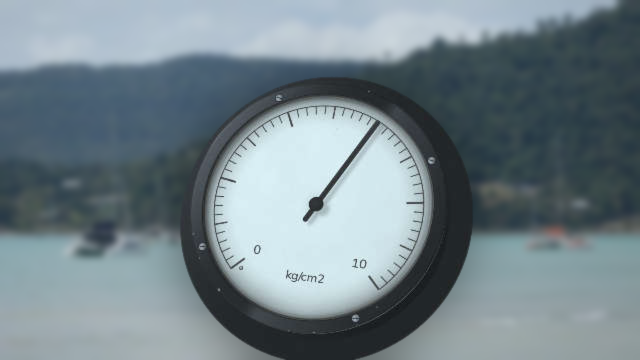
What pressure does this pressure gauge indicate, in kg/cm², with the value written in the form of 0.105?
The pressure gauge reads 6
